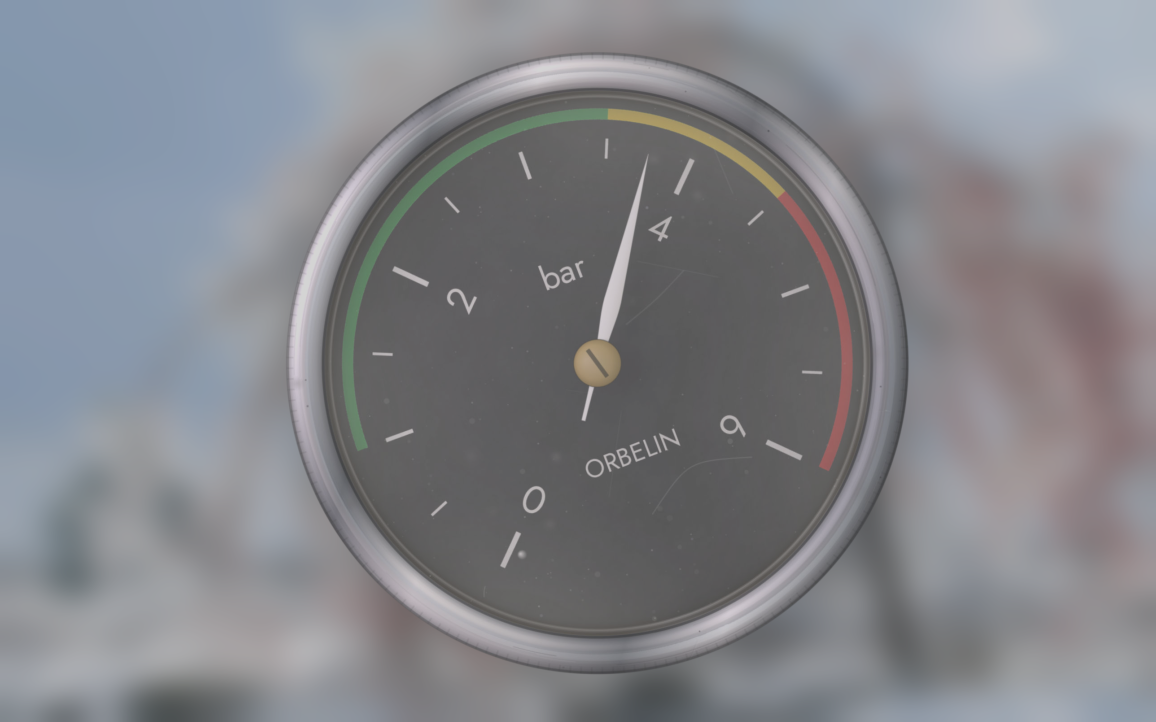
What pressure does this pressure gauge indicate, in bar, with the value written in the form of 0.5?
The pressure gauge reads 3.75
